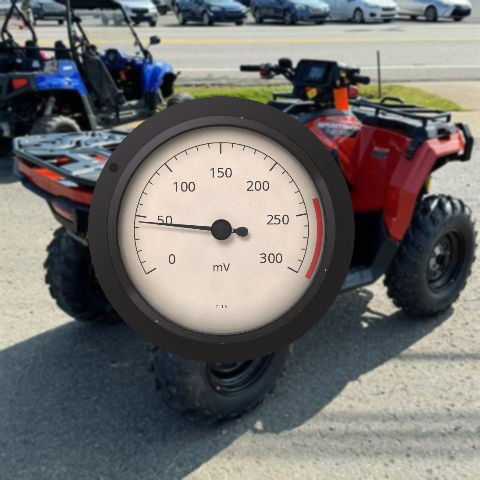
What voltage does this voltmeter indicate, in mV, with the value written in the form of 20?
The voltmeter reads 45
